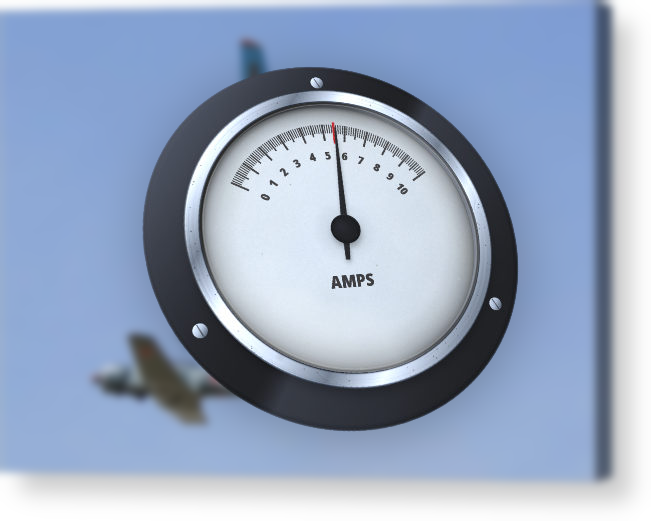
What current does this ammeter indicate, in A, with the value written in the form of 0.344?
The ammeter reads 5.5
